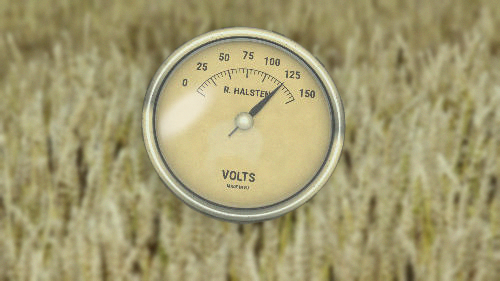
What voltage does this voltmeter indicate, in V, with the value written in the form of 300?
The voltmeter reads 125
